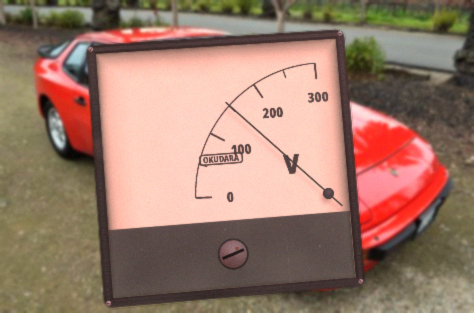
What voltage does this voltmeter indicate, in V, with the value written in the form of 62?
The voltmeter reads 150
